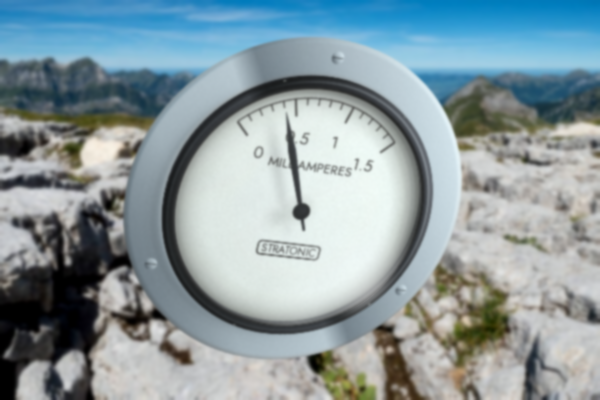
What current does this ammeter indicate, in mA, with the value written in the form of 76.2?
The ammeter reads 0.4
